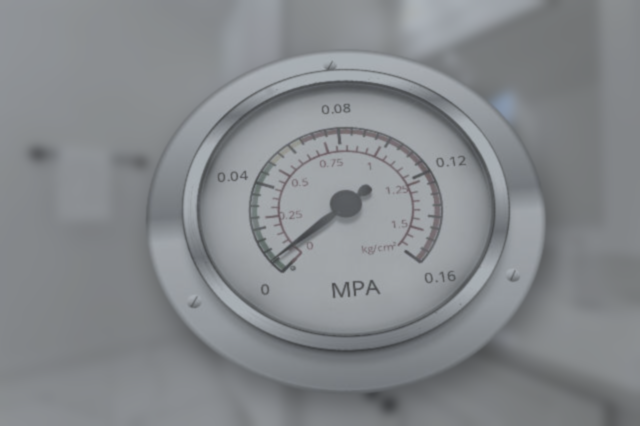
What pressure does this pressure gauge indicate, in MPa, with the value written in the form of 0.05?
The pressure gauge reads 0.005
